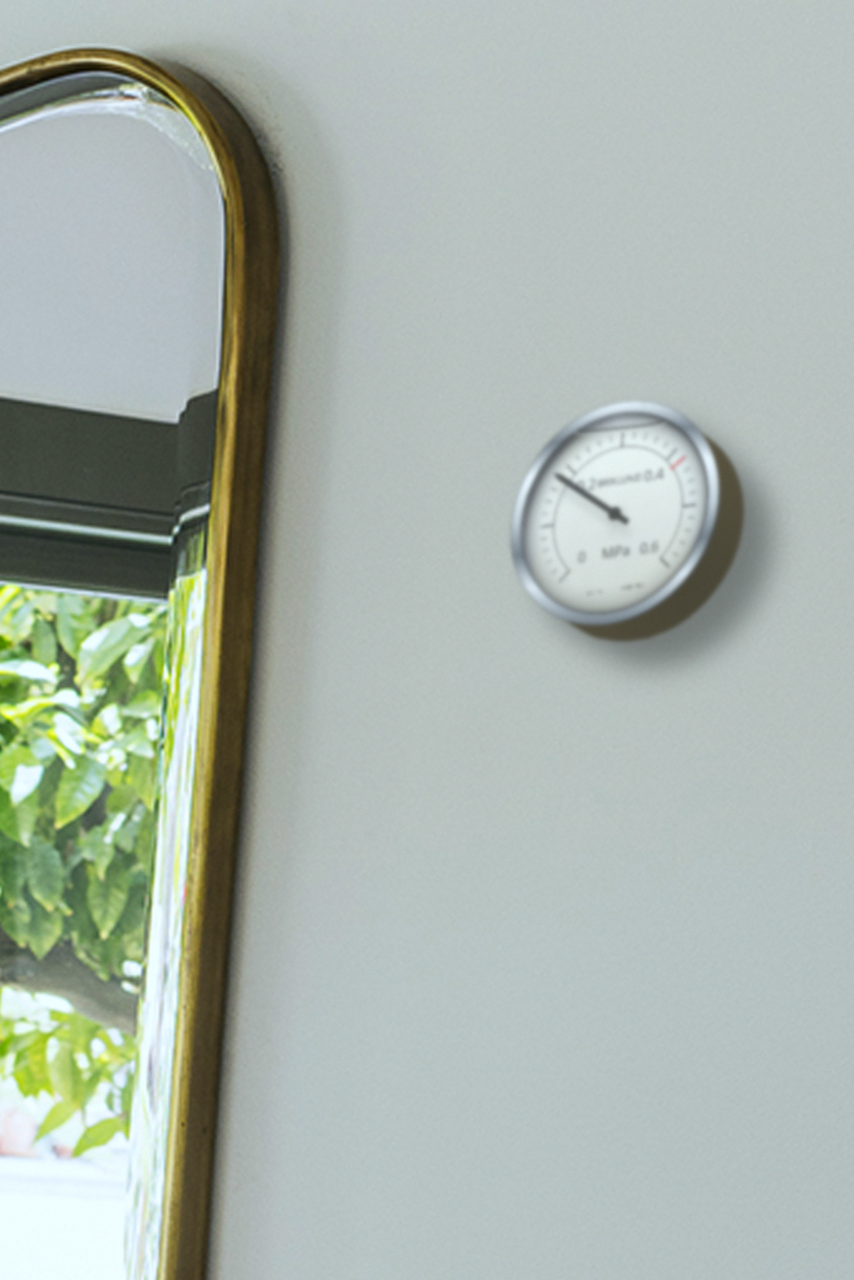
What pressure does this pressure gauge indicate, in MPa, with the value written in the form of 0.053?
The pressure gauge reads 0.18
